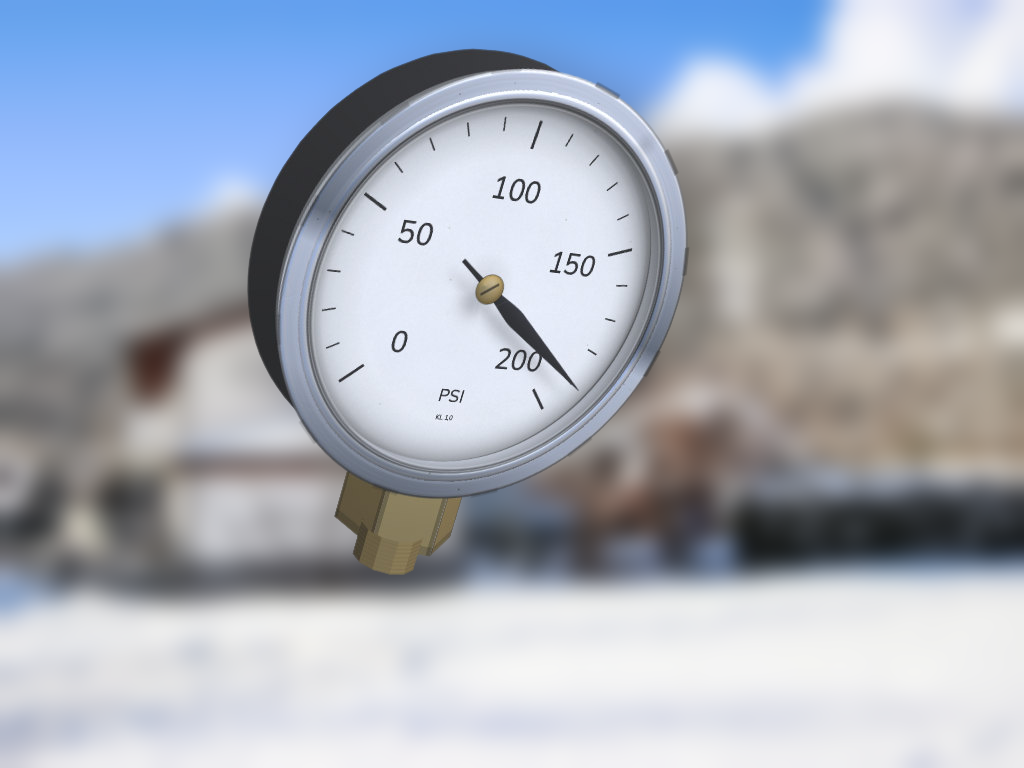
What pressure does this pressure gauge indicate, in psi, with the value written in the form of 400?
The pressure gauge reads 190
